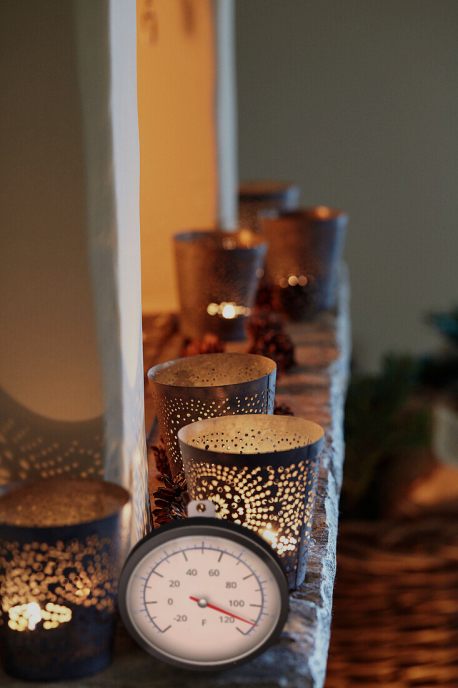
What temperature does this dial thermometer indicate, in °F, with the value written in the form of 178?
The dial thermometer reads 110
